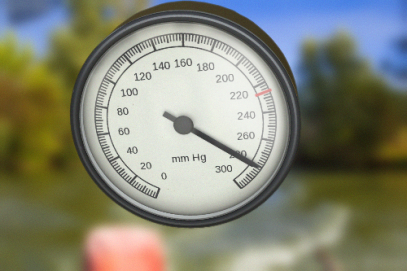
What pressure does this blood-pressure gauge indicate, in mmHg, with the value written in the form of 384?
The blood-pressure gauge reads 280
